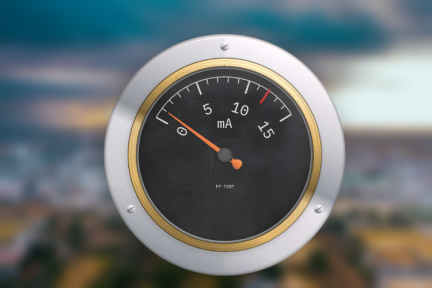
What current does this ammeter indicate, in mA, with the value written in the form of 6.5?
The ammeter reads 1
